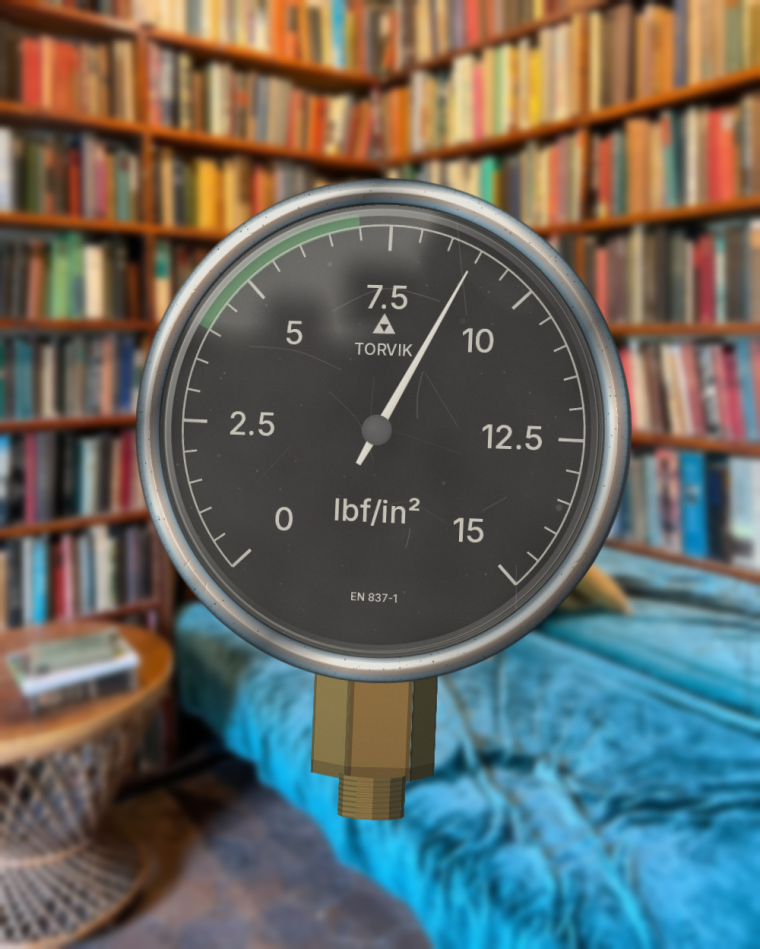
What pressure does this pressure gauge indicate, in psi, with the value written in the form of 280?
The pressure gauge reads 9
